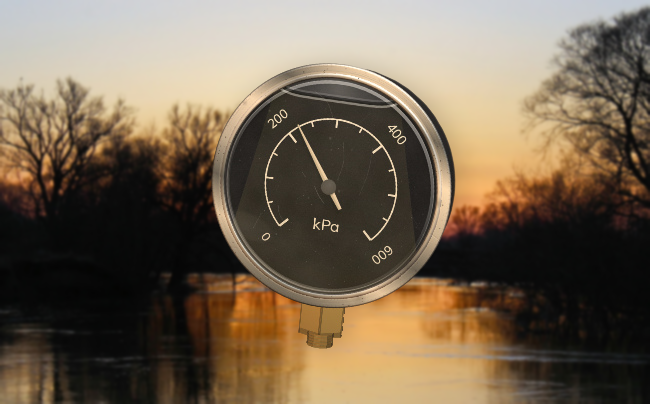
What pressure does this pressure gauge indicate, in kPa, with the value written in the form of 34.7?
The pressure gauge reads 225
